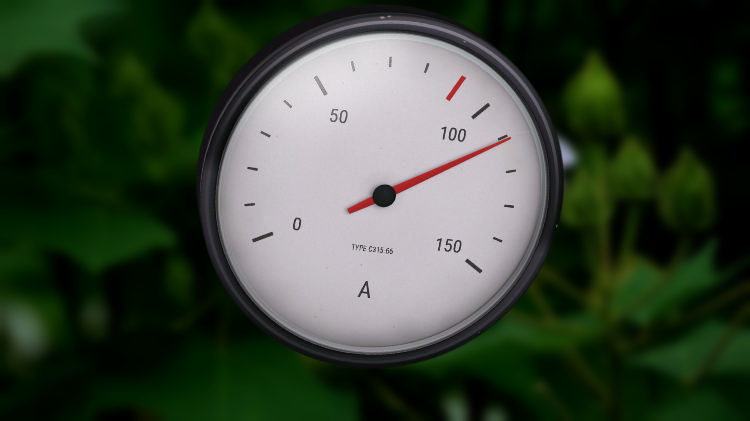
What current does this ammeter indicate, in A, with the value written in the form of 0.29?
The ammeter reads 110
